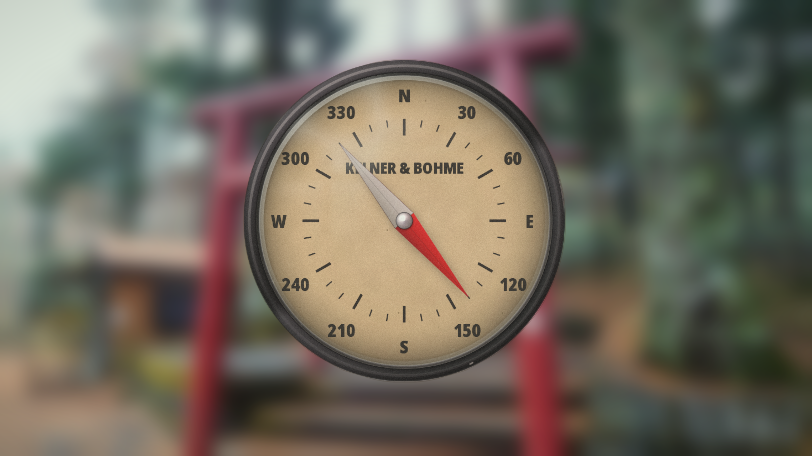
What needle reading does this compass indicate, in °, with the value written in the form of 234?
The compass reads 140
